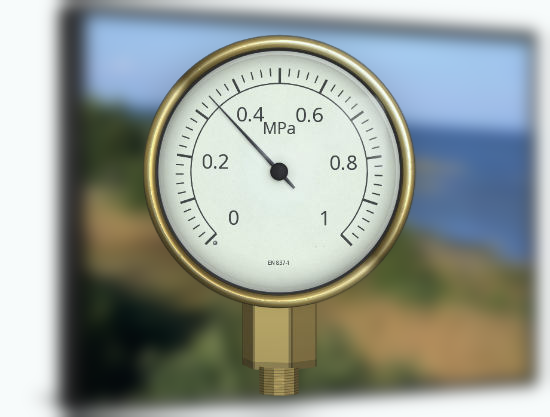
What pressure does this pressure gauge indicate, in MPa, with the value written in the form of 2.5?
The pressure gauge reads 0.34
